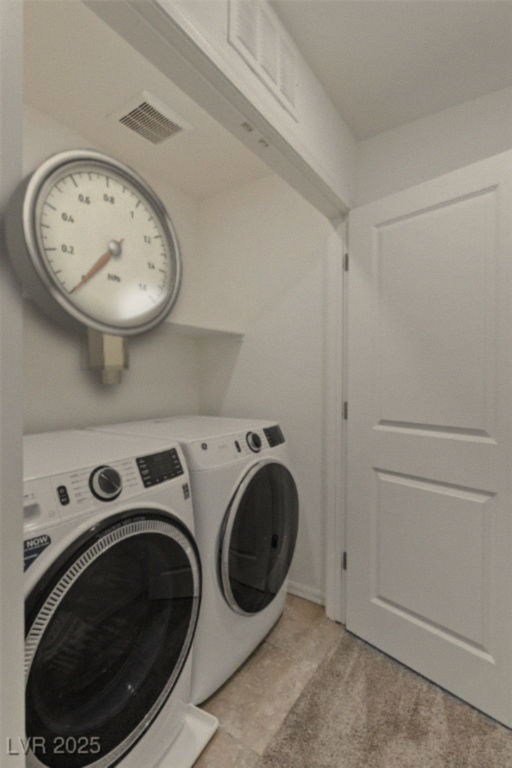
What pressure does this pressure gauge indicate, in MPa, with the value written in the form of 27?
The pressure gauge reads 0
